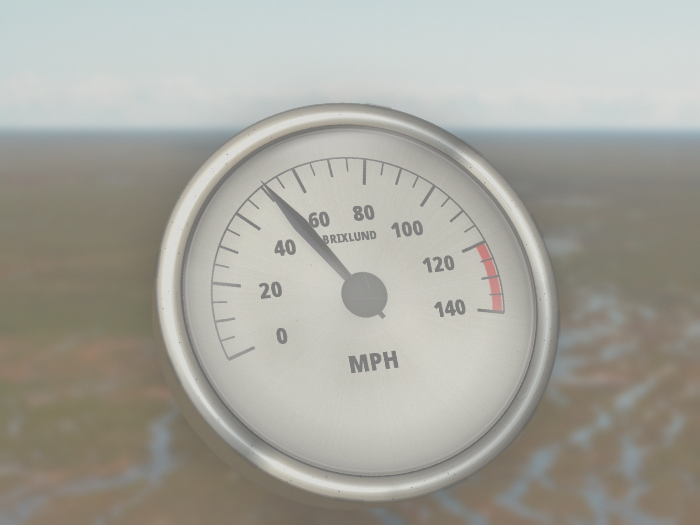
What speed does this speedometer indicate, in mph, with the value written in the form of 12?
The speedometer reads 50
